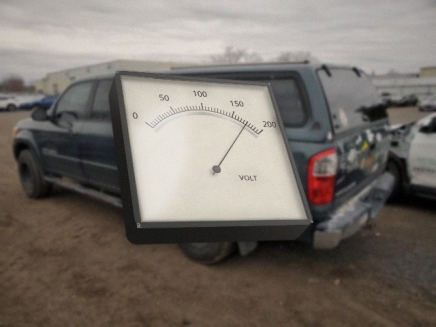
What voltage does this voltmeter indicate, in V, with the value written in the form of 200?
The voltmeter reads 175
